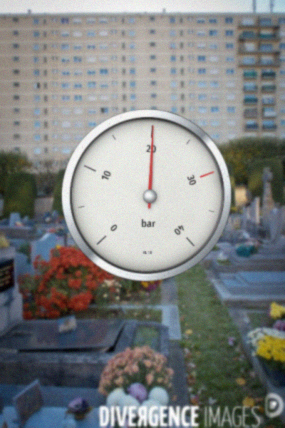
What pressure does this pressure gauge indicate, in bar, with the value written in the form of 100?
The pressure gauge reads 20
